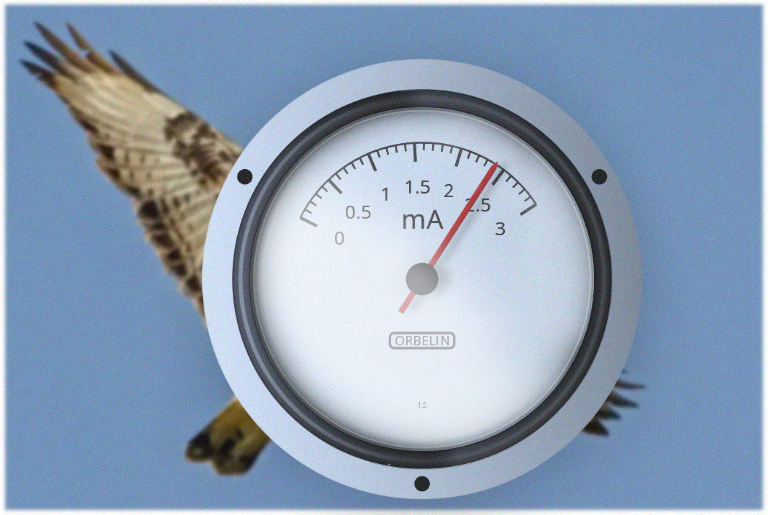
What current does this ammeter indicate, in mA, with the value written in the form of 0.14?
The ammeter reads 2.4
